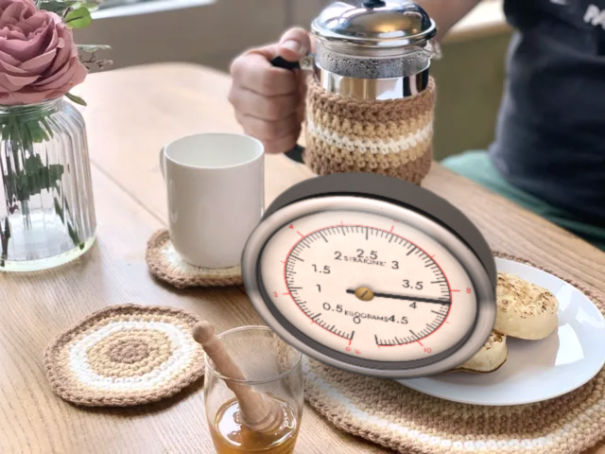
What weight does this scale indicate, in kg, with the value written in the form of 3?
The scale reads 3.75
